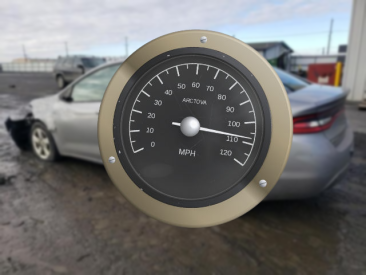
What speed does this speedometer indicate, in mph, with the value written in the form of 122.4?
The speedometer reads 107.5
